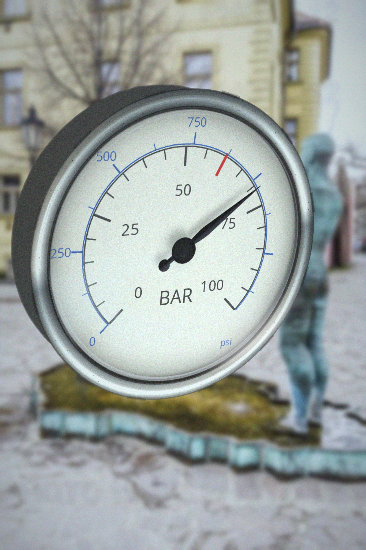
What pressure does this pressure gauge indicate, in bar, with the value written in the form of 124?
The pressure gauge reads 70
